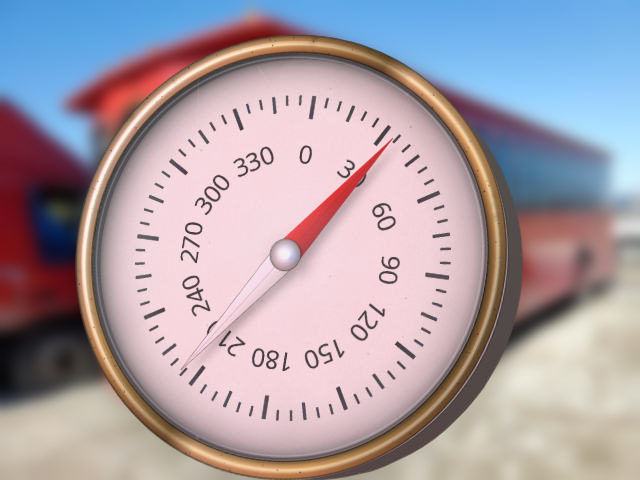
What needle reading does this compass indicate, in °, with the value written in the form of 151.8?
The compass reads 35
